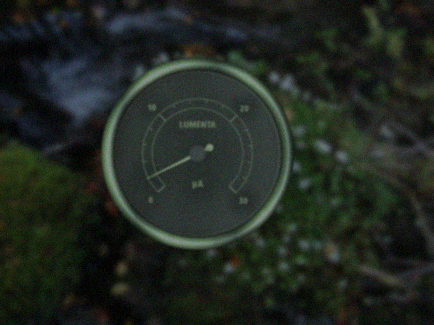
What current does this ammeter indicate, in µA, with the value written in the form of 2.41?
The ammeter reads 2
